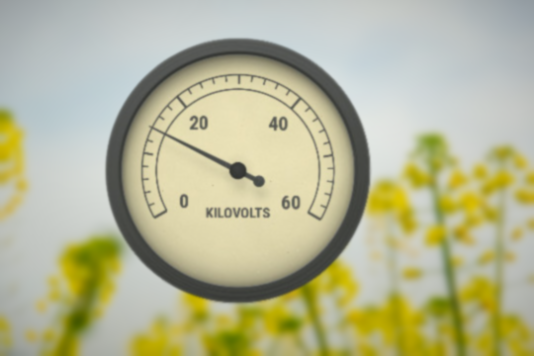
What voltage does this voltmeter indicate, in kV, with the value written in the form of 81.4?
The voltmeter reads 14
